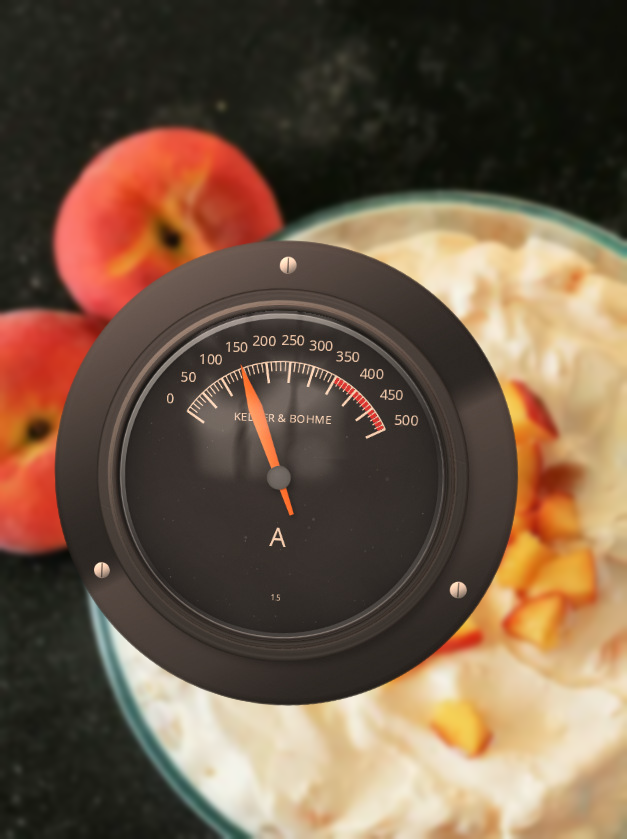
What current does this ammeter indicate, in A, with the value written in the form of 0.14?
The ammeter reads 150
